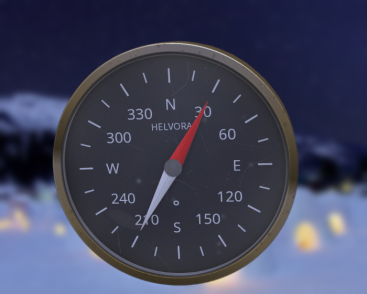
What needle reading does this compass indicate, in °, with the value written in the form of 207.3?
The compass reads 30
